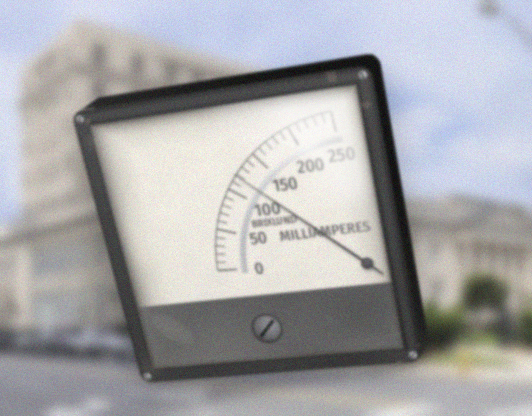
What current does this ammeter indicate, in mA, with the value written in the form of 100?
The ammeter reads 120
